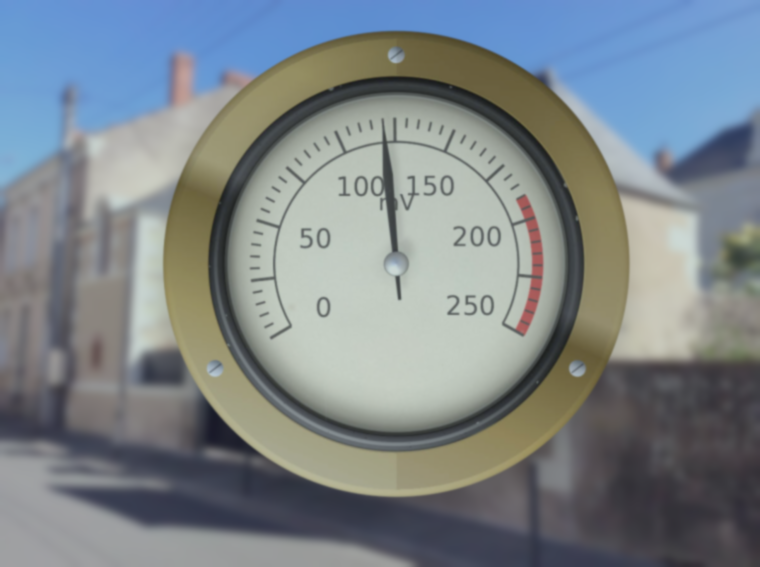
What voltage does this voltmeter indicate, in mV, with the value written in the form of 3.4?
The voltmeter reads 120
